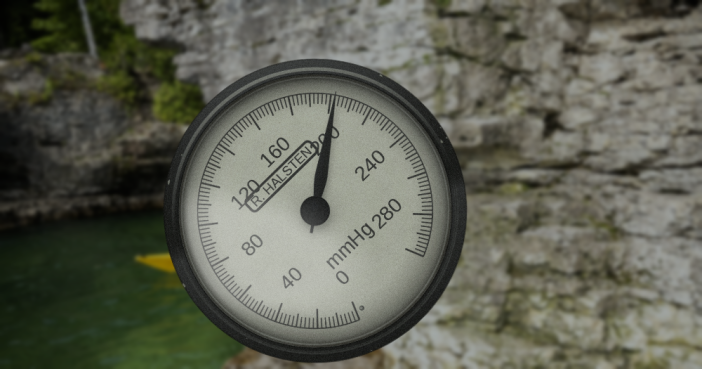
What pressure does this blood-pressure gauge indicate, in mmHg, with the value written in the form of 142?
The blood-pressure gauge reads 202
